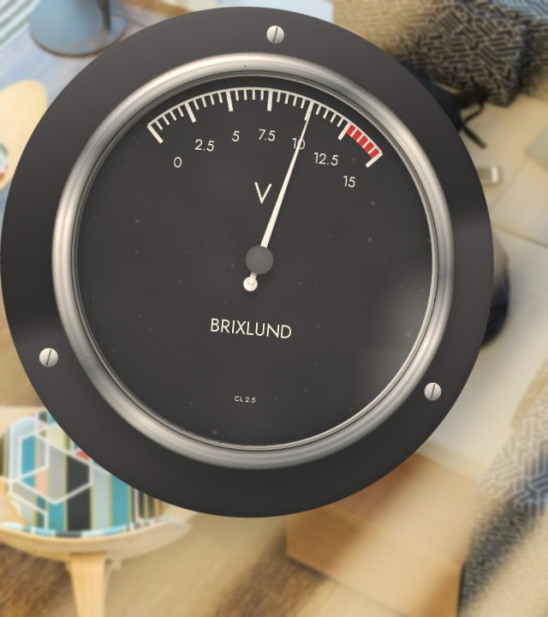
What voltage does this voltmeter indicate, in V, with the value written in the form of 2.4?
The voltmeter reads 10
